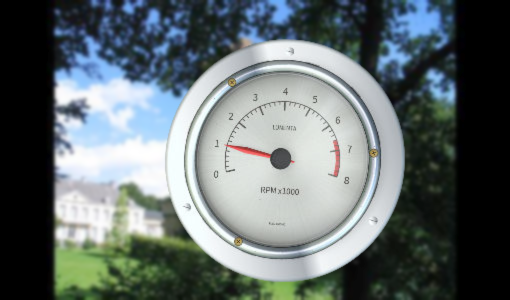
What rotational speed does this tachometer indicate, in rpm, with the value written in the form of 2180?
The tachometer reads 1000
